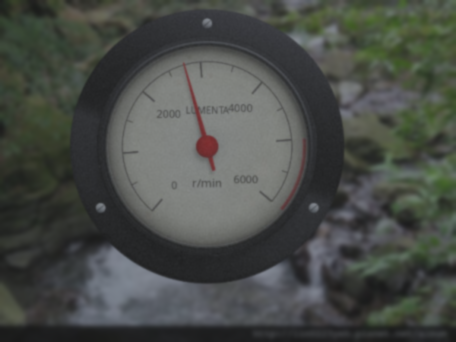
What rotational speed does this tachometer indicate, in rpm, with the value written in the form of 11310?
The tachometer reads 2750
